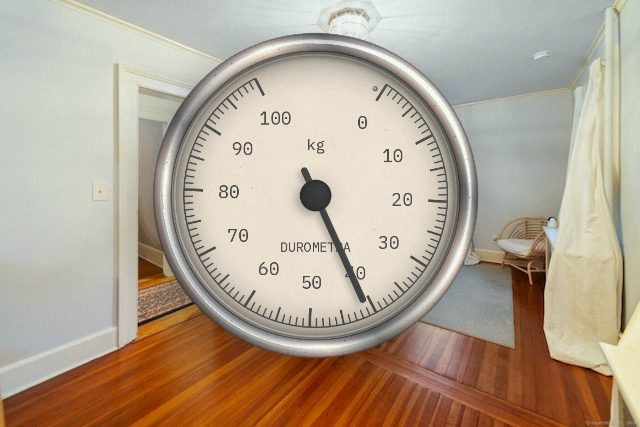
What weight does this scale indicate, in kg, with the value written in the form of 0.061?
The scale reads 41
